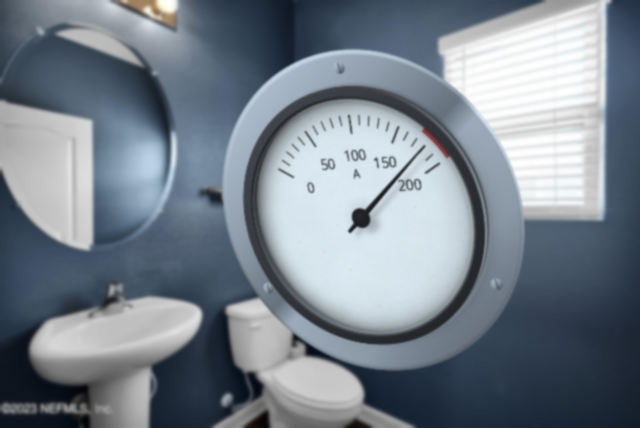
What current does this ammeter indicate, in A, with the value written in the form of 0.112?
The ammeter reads 180
